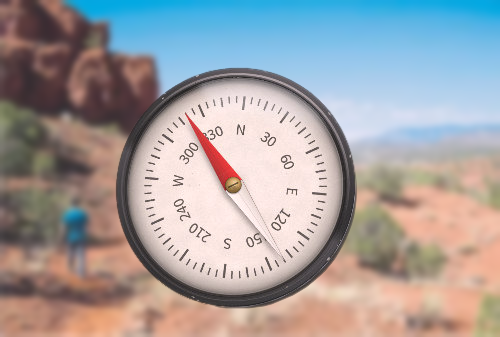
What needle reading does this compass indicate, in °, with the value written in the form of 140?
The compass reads 320
